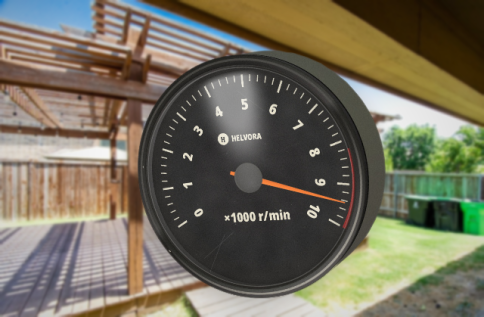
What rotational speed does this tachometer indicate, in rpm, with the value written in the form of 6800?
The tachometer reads 9400
